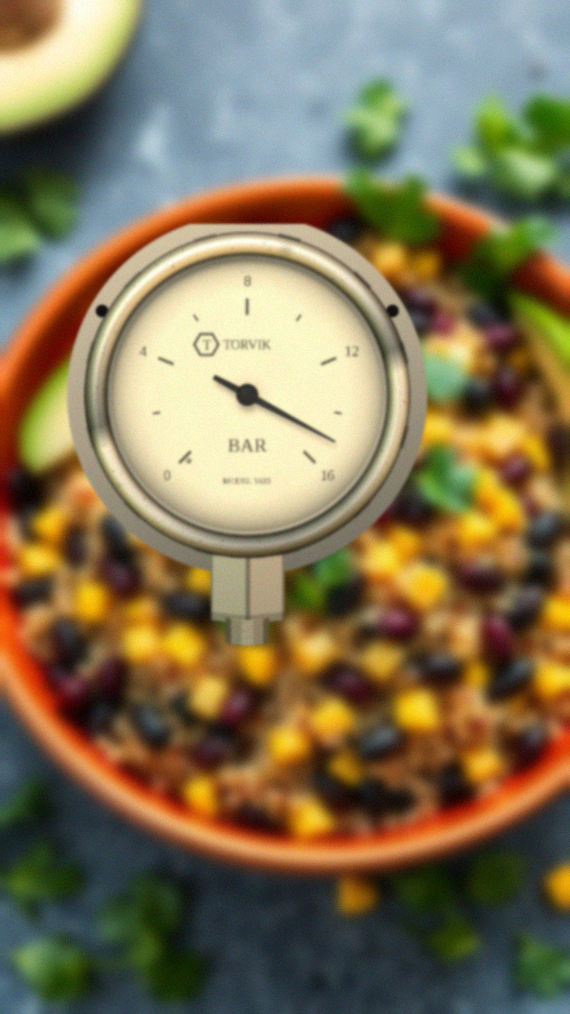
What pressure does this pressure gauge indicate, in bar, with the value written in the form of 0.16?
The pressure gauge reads 15
